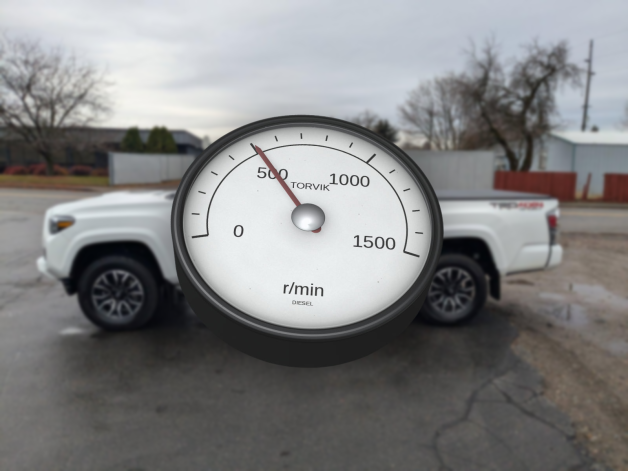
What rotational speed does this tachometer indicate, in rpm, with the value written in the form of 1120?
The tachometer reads 500
